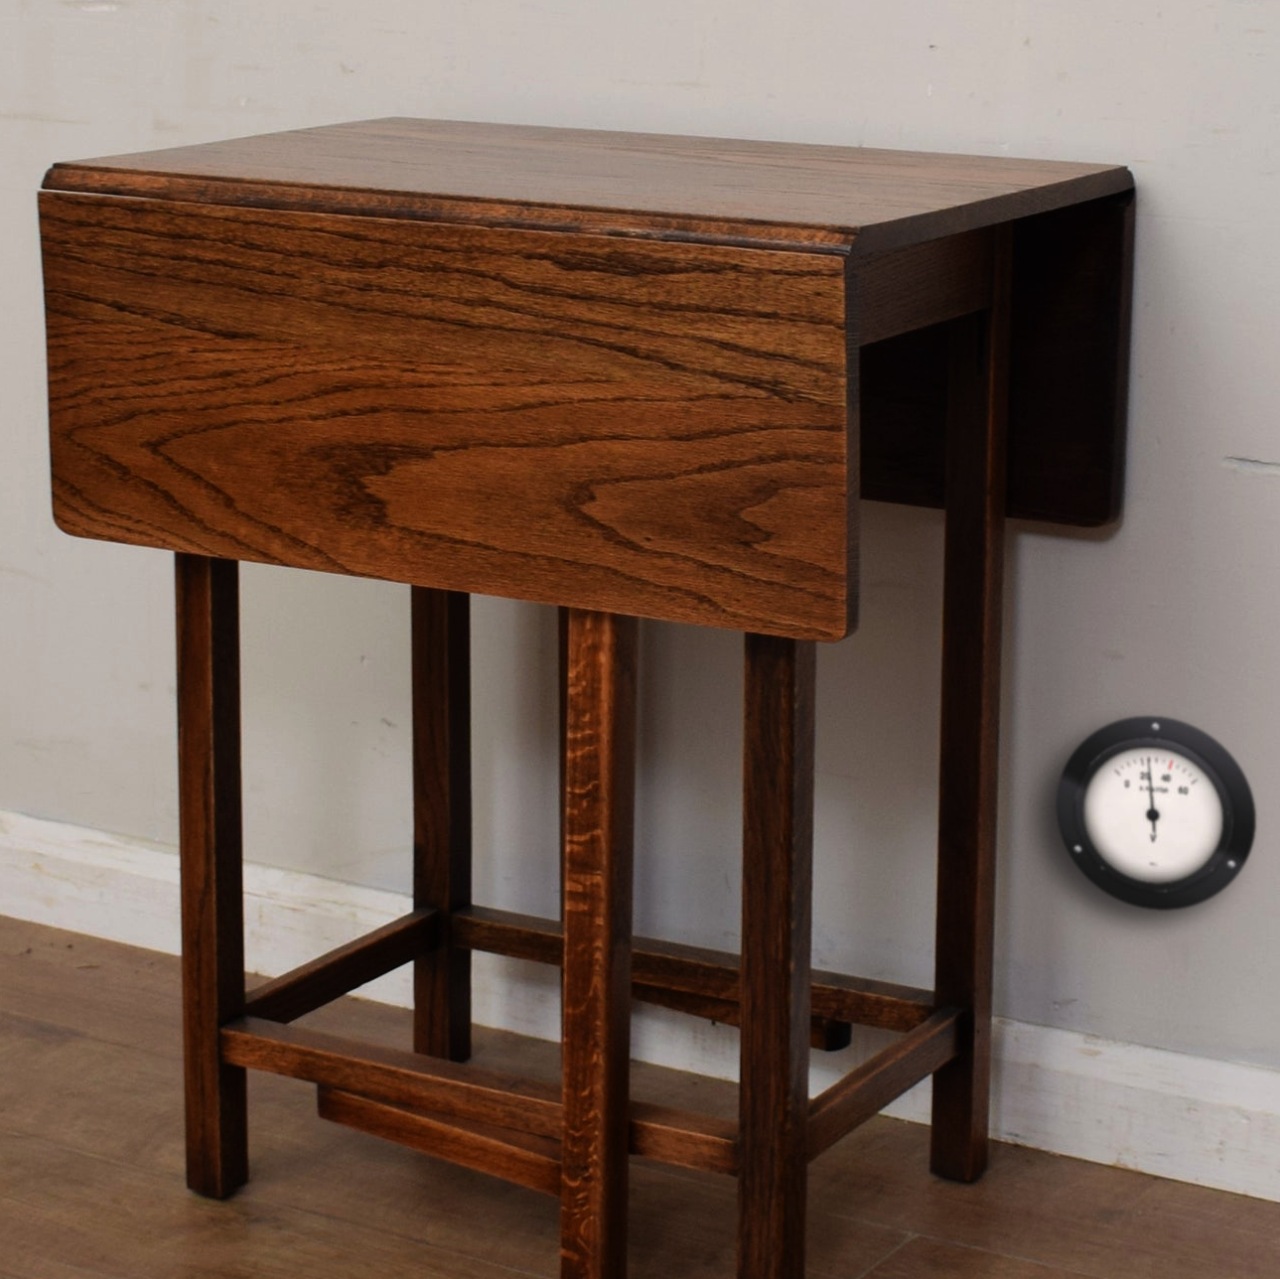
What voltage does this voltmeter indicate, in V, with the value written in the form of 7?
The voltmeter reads 25
